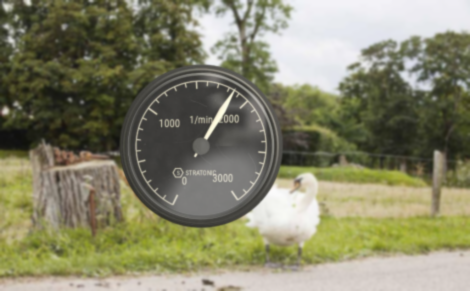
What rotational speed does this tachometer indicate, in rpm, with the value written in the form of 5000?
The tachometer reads 1850
